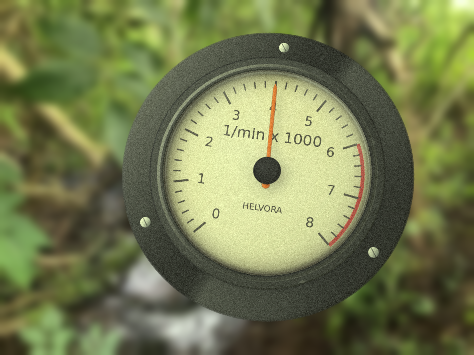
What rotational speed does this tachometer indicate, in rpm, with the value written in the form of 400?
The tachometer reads 4000
